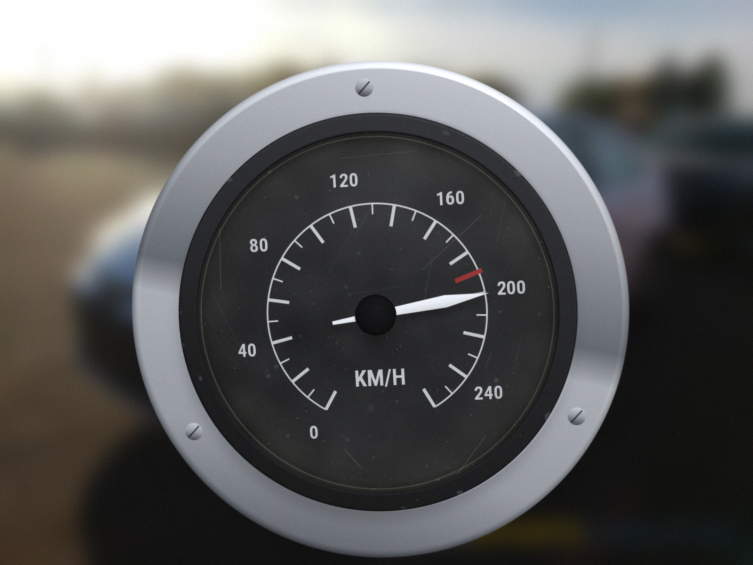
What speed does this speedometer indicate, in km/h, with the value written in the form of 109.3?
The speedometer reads 200
